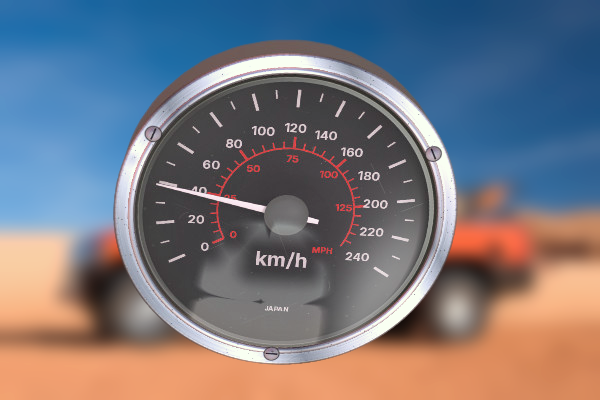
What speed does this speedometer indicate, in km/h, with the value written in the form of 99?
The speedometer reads 40
